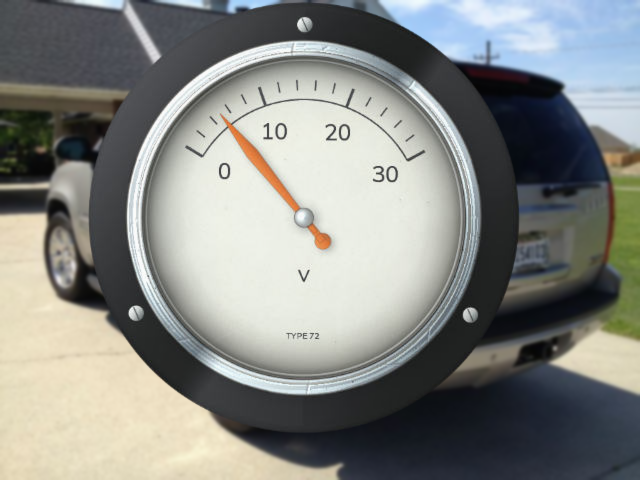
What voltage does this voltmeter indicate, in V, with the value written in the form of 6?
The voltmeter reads 5
